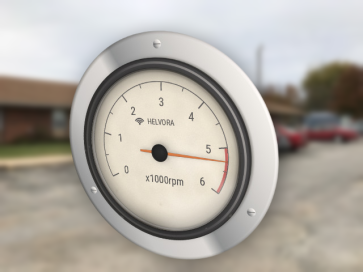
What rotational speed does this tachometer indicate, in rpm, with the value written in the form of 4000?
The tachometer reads 5250
